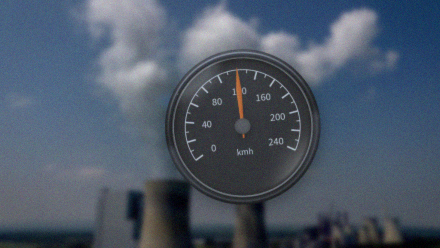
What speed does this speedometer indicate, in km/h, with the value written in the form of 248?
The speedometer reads 120
